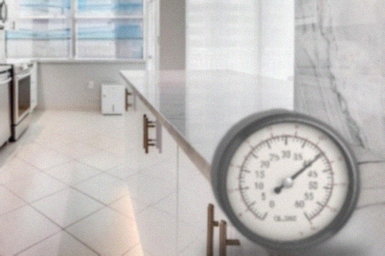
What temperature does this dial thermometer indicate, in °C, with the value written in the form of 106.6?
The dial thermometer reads 40
